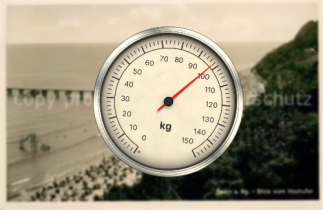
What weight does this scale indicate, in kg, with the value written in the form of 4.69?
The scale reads 98
